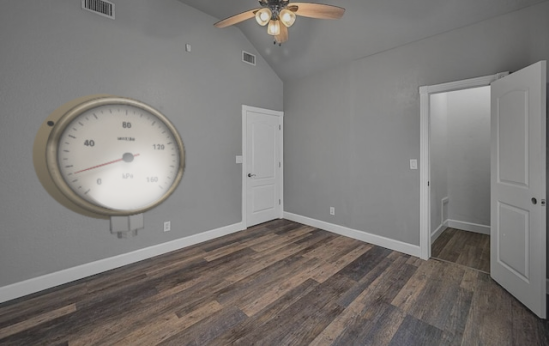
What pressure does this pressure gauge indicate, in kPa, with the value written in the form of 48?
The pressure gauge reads 15
